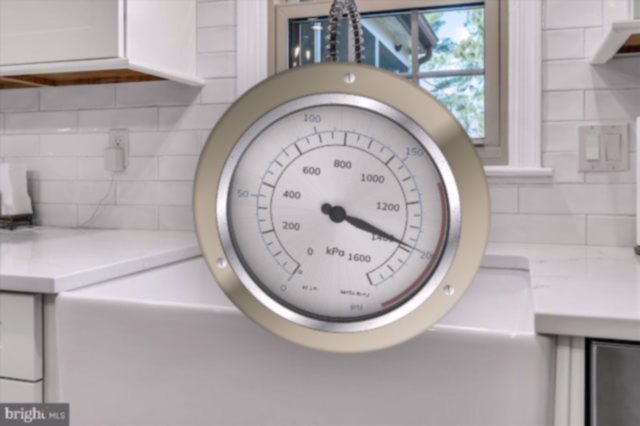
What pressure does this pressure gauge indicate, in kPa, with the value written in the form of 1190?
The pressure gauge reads 1375
